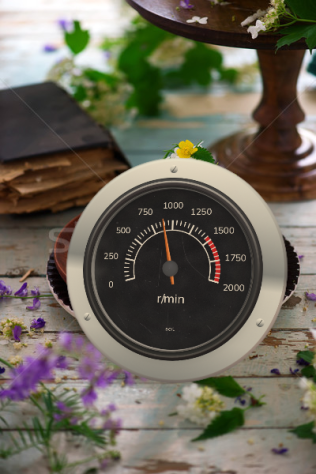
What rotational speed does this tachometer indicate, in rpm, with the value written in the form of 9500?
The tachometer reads 900
